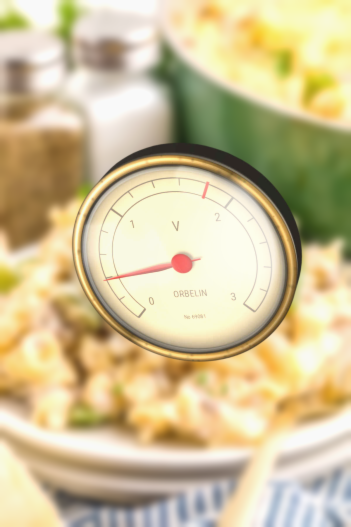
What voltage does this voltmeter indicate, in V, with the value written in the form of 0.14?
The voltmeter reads 0.4
